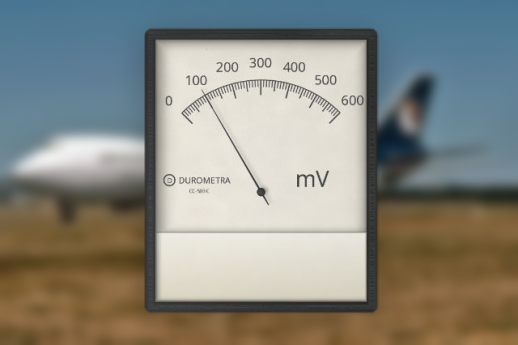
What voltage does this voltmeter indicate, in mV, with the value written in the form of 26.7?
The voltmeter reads 100
